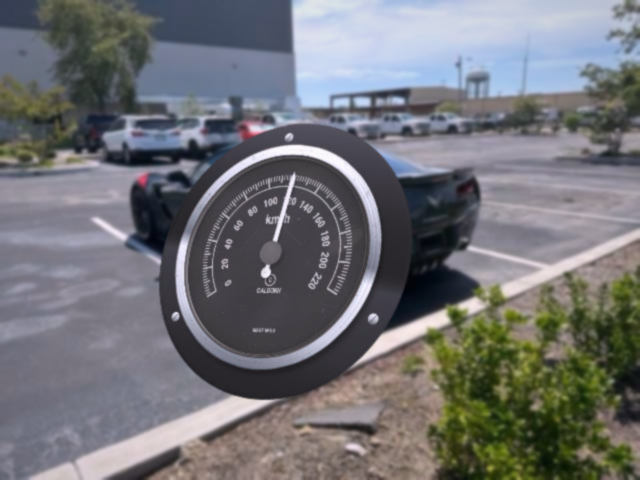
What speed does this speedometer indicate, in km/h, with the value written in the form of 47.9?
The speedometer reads 120
